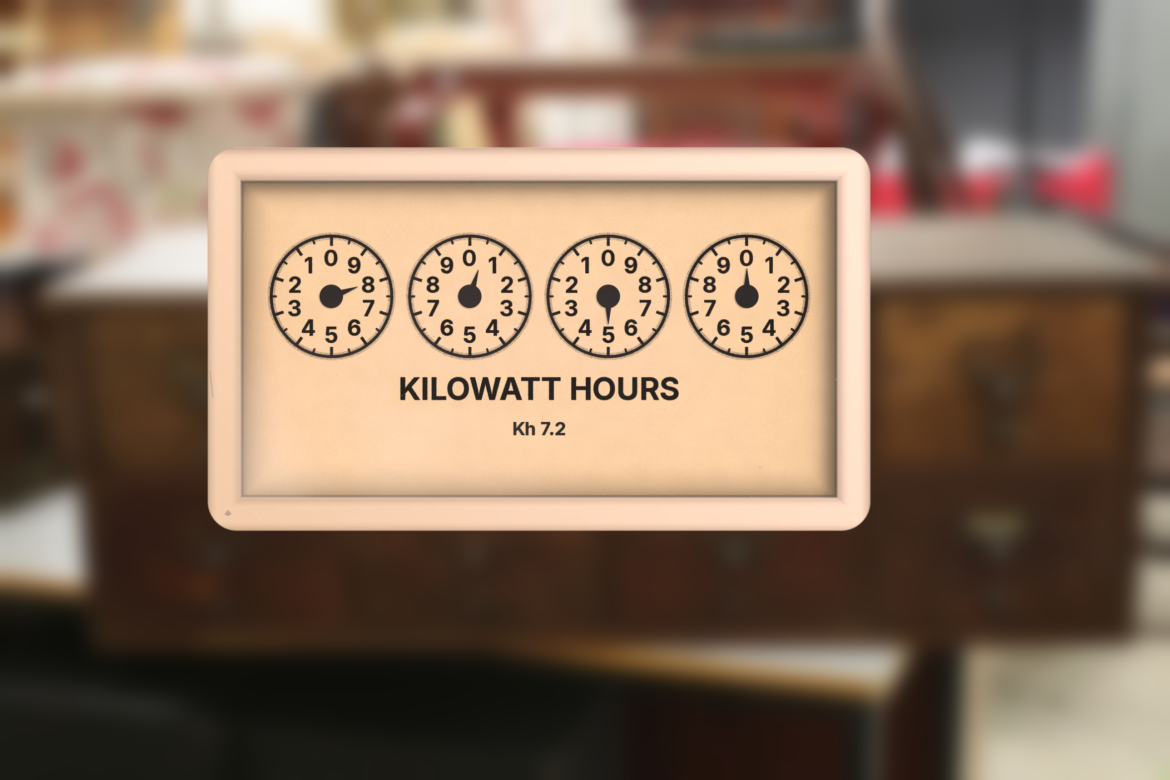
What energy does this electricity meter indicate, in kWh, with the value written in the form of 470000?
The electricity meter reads 8050
